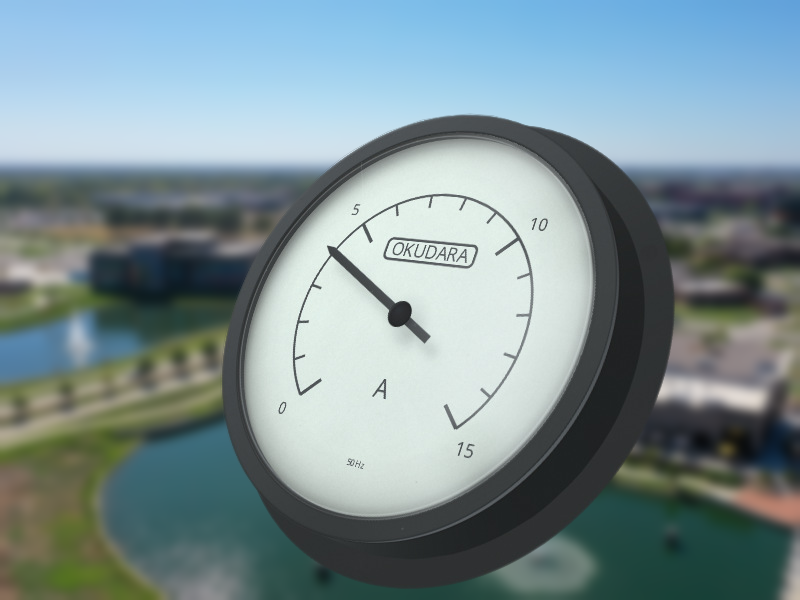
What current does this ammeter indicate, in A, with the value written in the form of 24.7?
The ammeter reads 4
